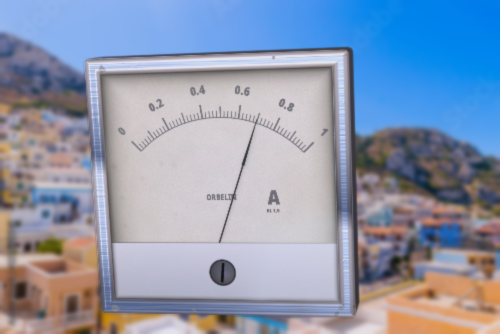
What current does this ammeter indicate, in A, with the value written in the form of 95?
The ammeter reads 0.7
